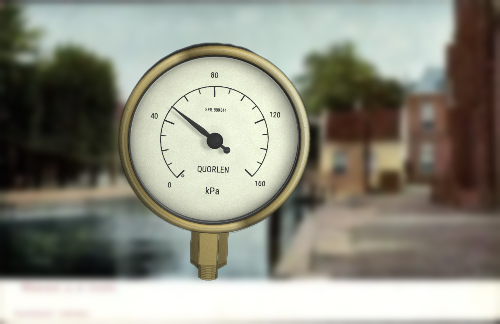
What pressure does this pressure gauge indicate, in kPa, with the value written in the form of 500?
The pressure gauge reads 50
